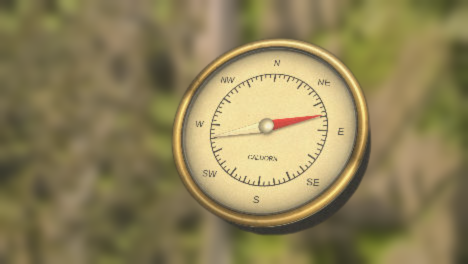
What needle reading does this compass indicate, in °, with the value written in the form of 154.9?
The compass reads 75
